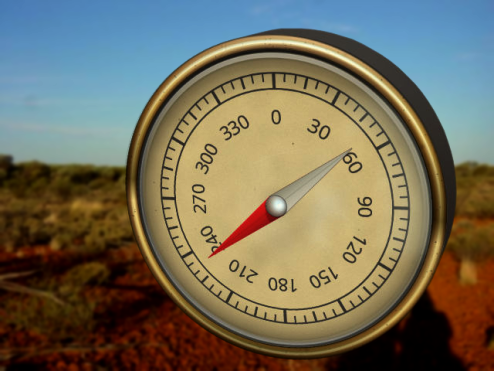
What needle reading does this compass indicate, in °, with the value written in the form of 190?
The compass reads 232.5
